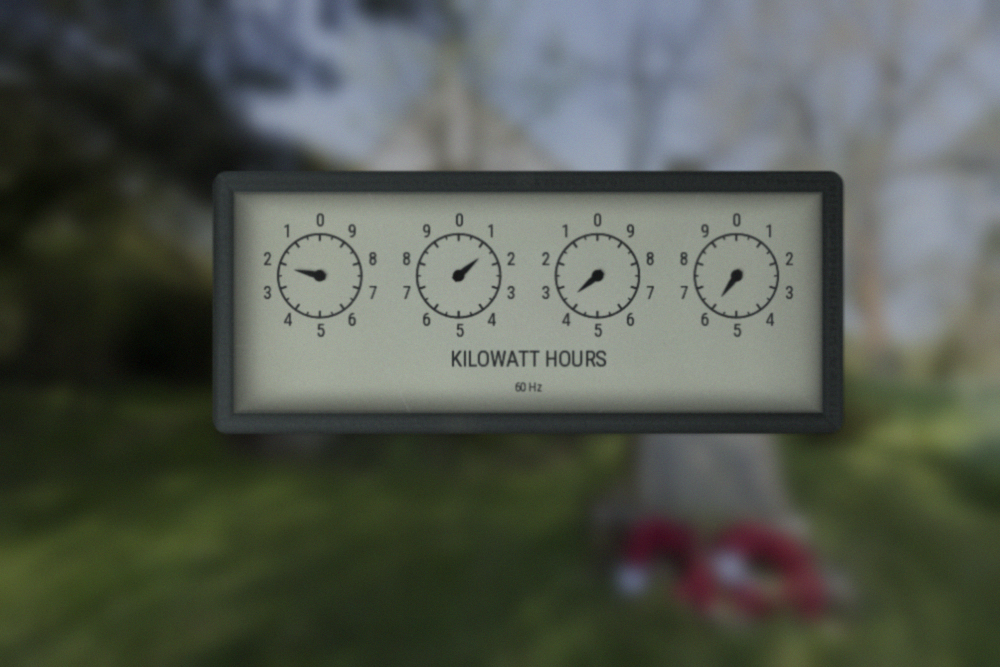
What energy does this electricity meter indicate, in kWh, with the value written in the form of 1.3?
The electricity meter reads 2136
